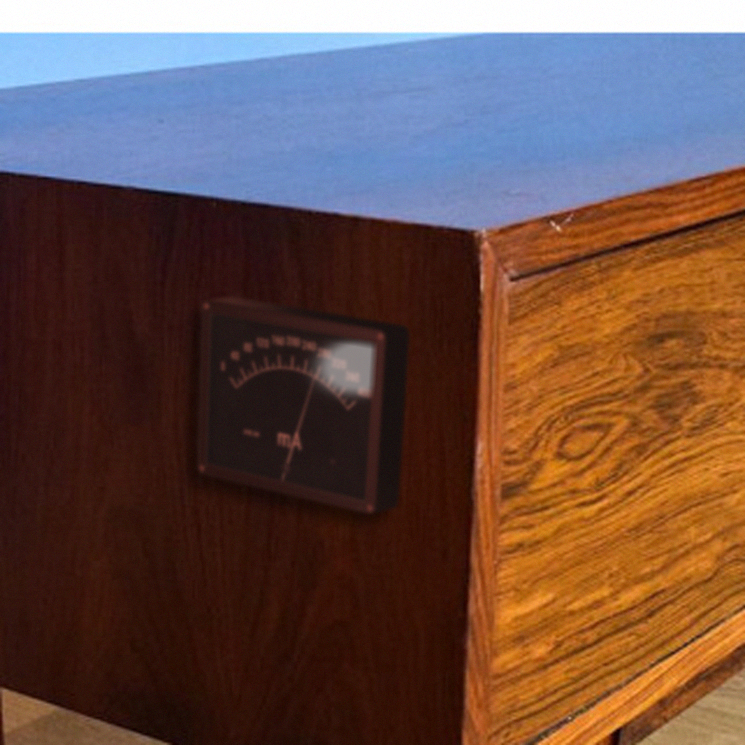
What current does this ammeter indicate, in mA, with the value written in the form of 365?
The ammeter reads 280
